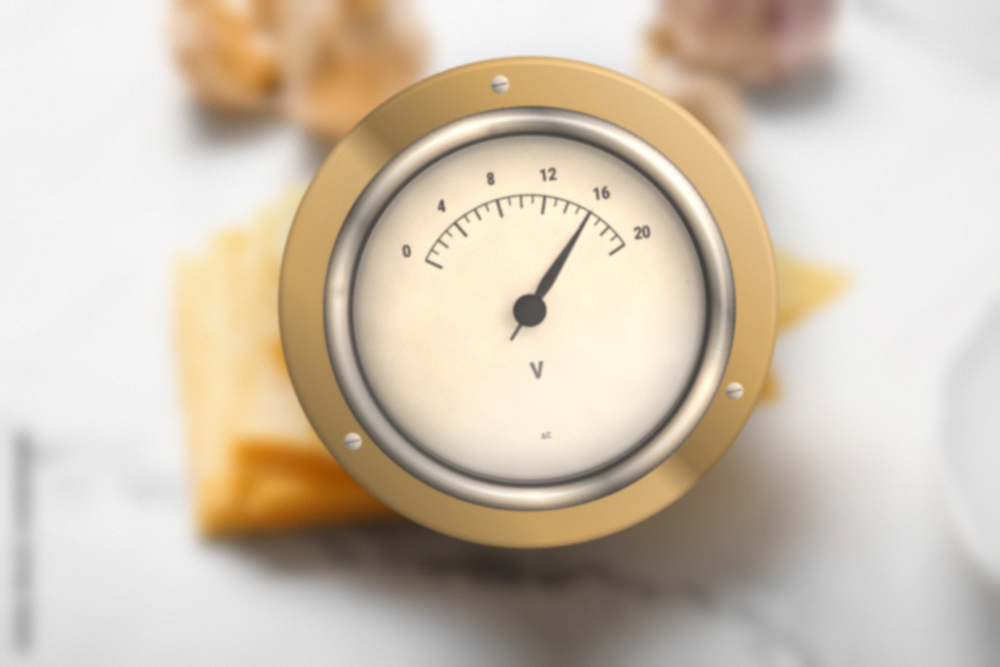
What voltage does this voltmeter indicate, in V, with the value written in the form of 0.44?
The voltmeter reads 16
